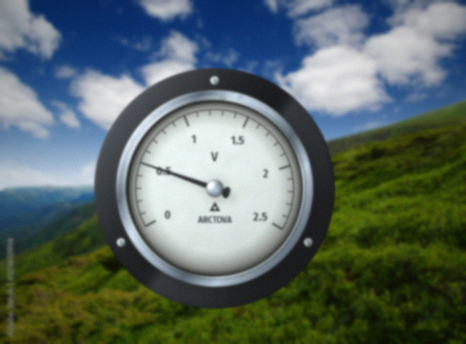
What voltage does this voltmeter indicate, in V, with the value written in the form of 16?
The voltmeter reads 0.5
